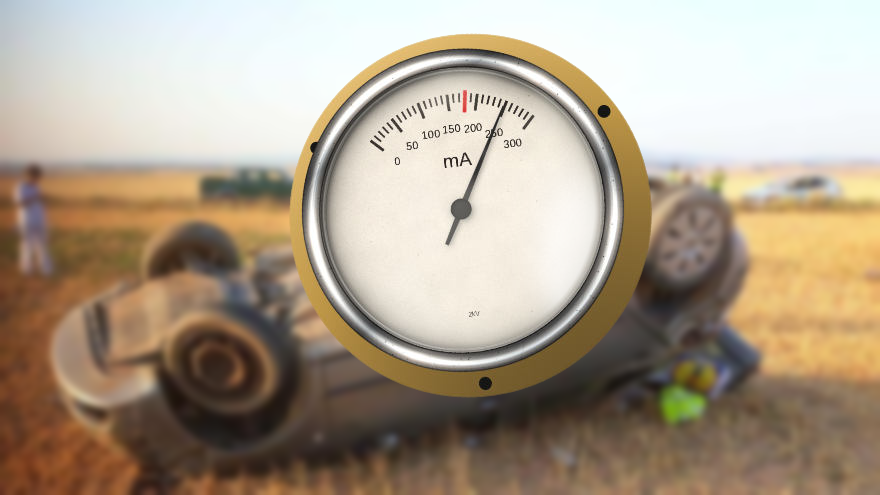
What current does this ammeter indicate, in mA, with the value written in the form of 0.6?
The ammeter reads 250
